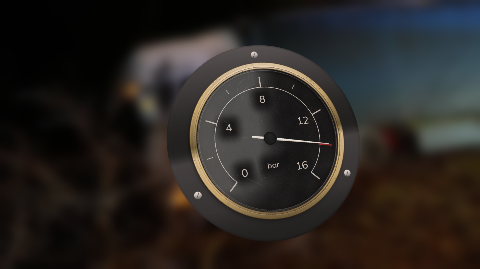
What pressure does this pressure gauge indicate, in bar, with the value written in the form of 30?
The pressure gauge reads 14
